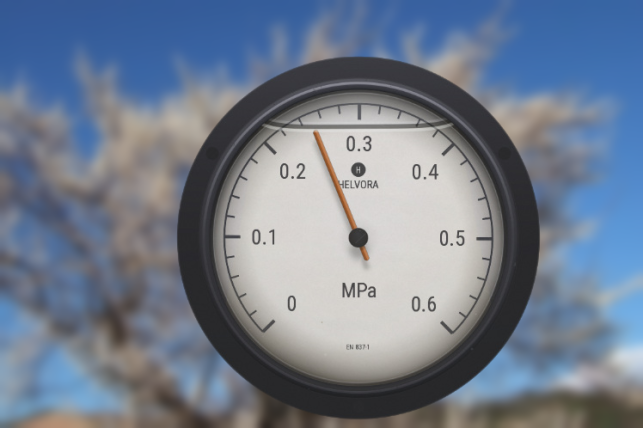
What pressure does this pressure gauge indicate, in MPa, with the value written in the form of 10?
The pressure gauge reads 0.25
